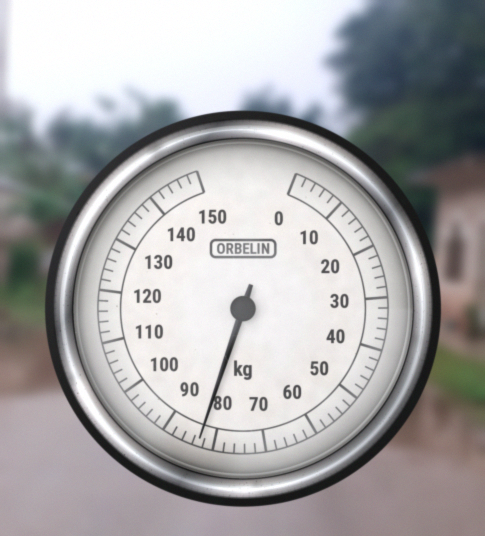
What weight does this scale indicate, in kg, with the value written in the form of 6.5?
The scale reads 83
